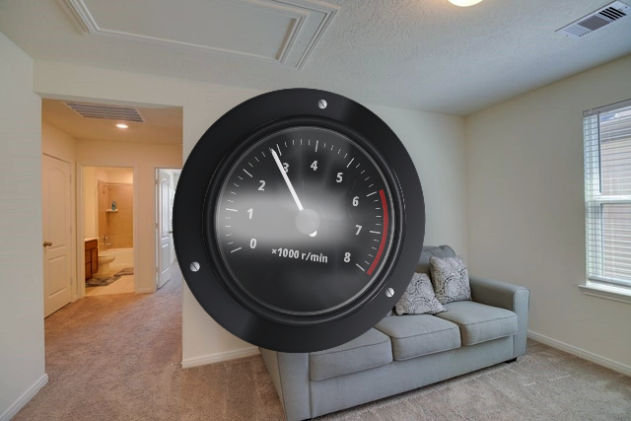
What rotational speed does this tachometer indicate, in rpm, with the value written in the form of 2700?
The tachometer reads 2800
